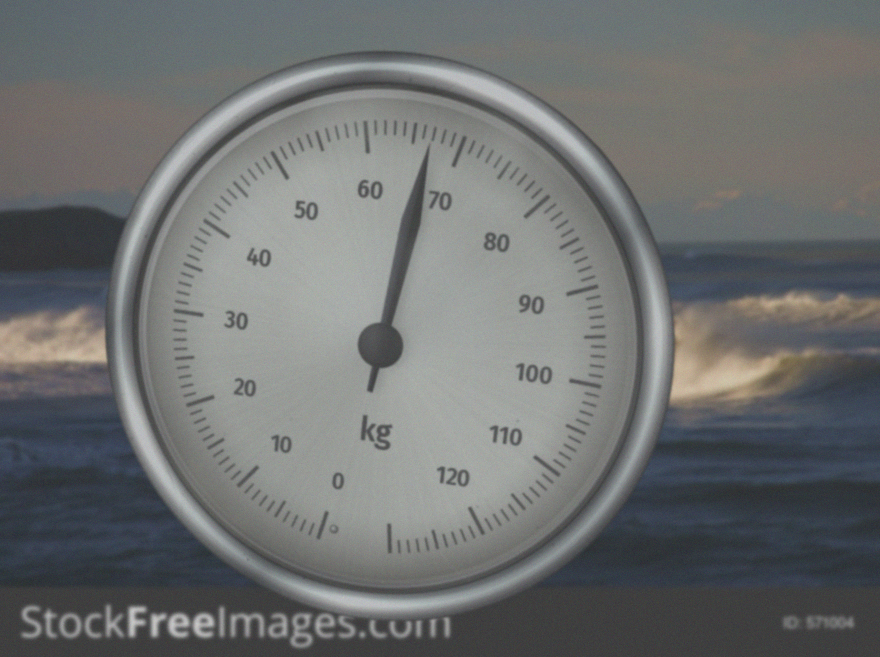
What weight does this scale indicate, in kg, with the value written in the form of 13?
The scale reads 67
